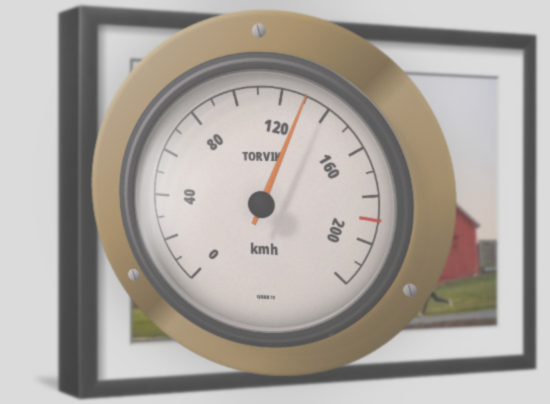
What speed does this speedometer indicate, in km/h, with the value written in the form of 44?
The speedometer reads 130
